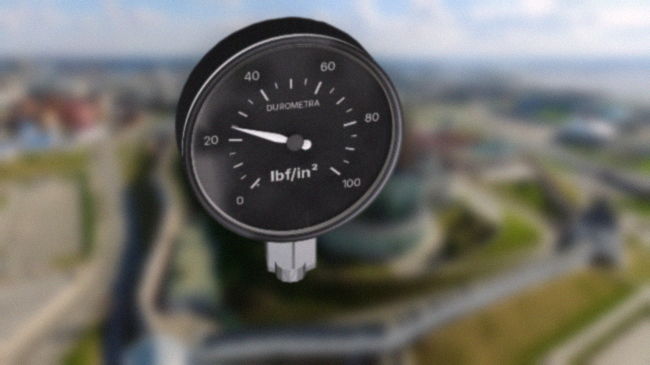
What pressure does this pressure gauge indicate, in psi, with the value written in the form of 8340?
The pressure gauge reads 25
